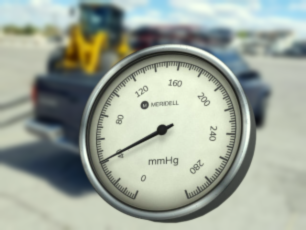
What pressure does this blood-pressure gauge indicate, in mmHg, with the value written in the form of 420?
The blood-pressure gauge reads 40
